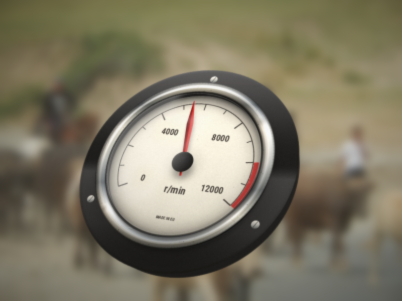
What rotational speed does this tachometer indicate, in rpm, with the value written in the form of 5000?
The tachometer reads 5500
